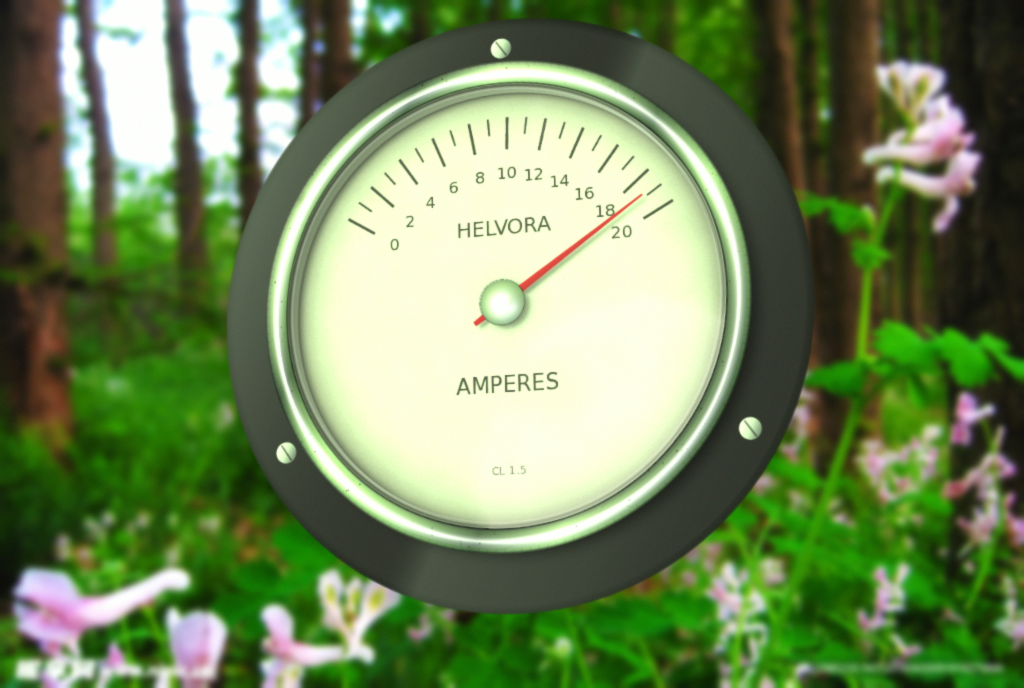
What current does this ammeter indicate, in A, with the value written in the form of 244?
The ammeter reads 19
